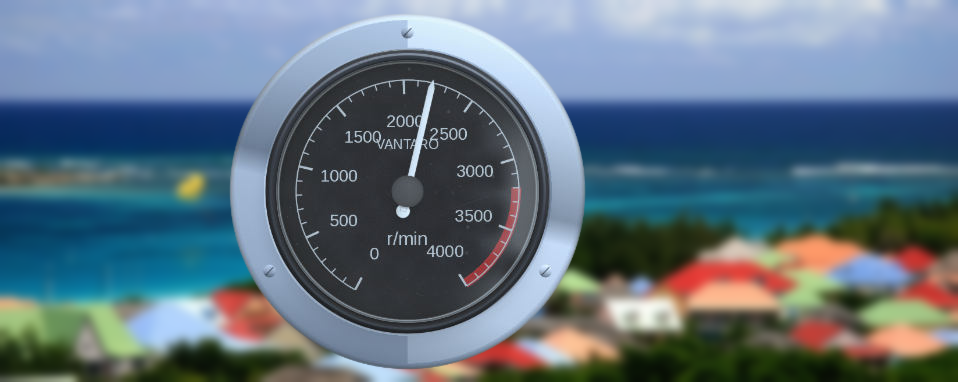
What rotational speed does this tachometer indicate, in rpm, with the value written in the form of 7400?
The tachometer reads 2200
